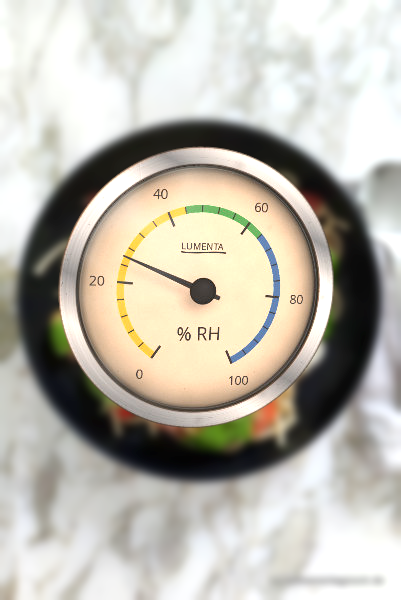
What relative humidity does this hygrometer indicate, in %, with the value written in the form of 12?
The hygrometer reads 26
